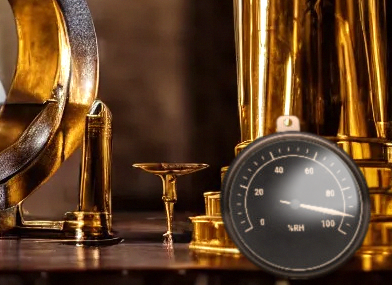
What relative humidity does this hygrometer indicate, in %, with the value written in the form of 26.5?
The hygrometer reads 92
